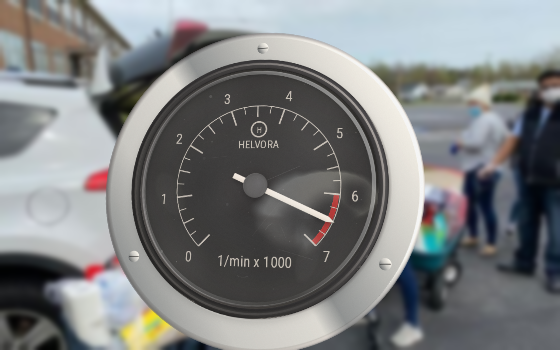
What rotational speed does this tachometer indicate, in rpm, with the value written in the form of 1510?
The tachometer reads 6500
